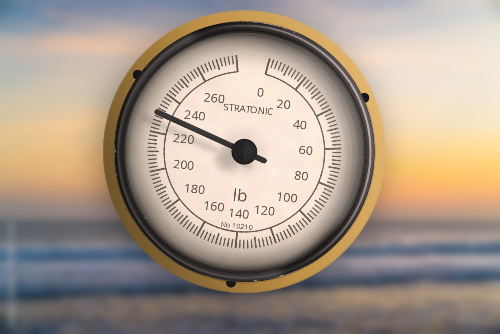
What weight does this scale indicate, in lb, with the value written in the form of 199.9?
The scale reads 230
